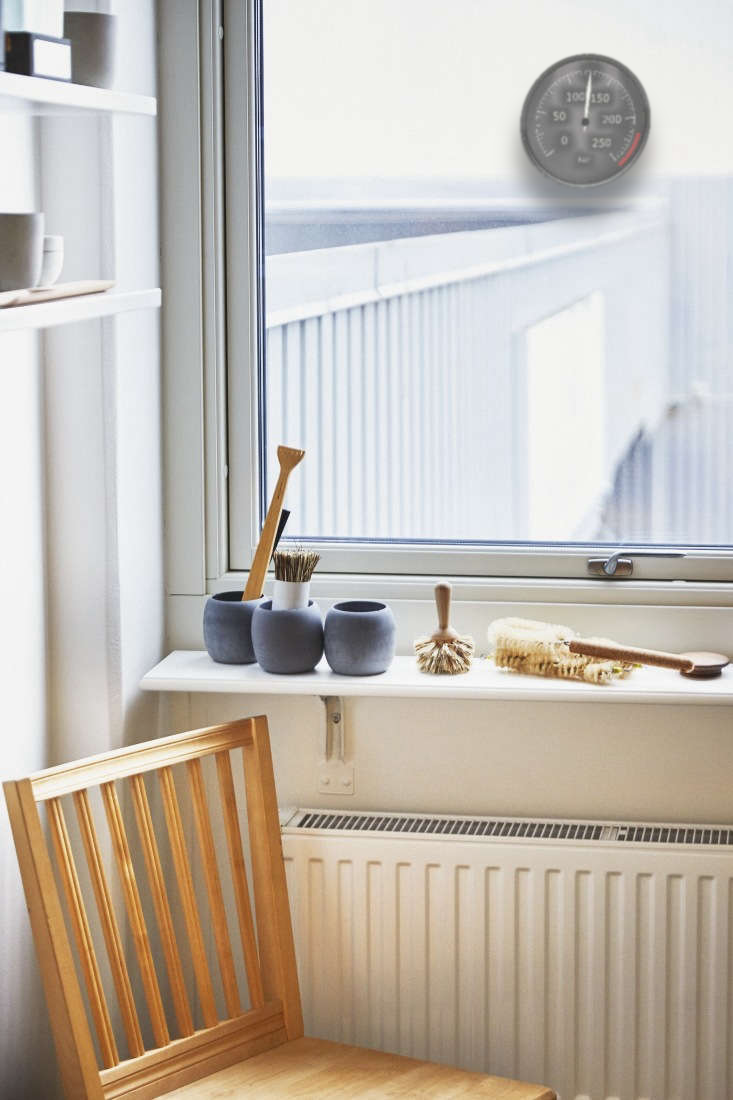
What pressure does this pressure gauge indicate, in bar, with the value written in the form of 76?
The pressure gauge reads 125
